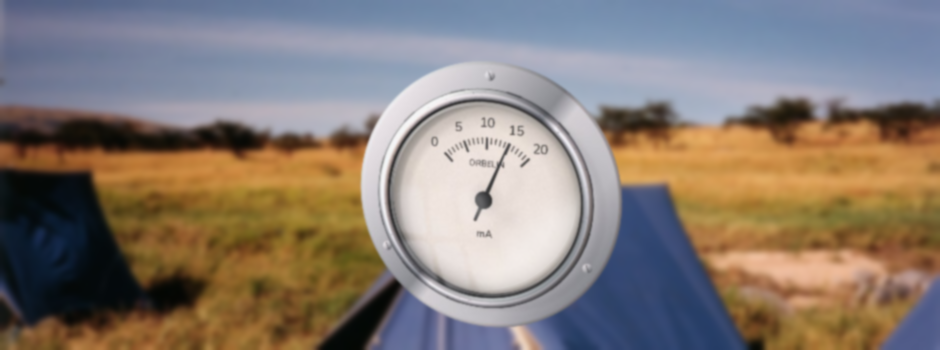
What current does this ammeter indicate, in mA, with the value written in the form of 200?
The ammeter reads 15
